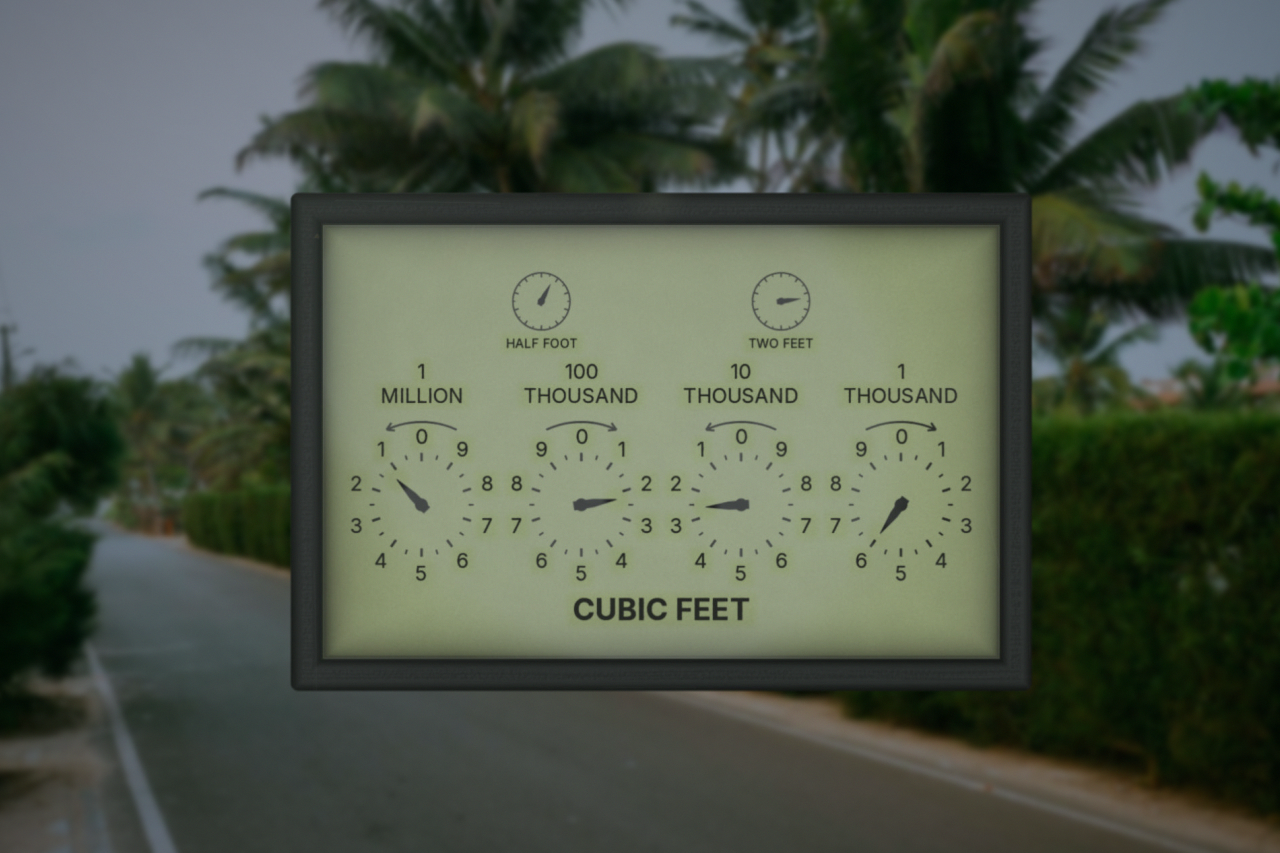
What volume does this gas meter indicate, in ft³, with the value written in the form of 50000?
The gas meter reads 122600
